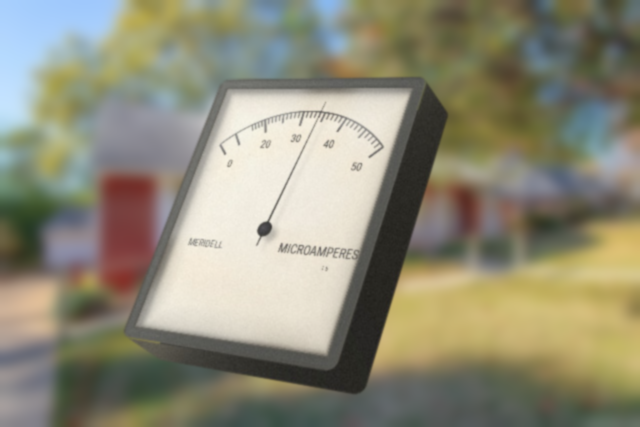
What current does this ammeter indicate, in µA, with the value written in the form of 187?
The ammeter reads 35
